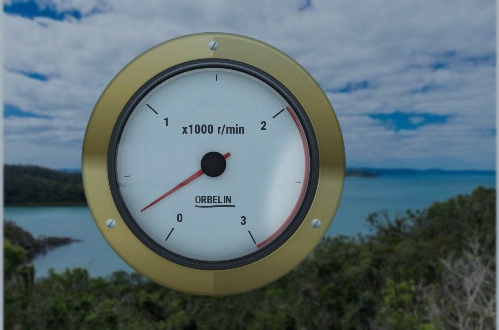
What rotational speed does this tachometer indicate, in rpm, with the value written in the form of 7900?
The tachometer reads 250
